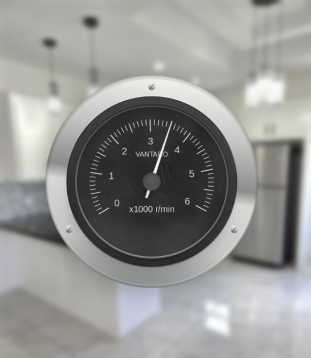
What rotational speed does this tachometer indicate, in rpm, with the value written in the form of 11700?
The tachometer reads 3500
